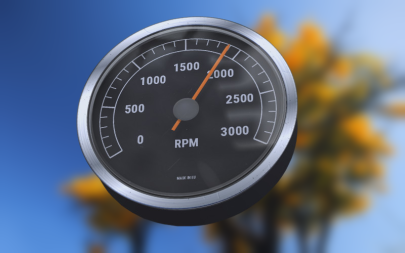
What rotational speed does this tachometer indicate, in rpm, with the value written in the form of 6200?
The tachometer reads 1900
